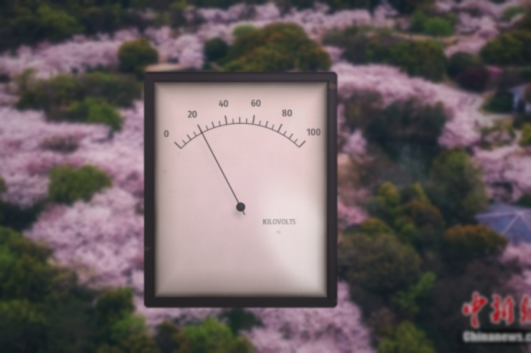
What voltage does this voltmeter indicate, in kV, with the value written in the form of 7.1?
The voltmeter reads 20
